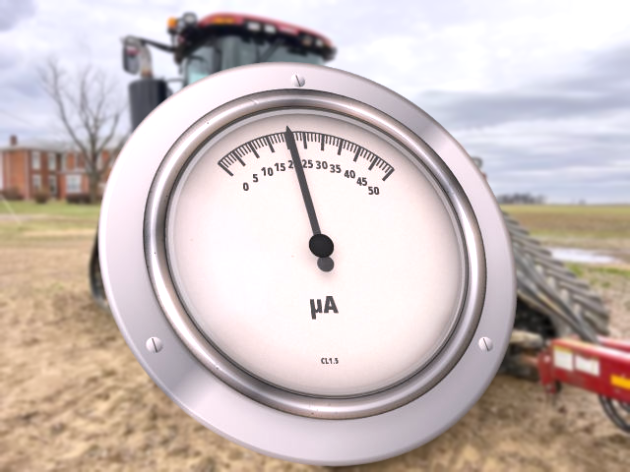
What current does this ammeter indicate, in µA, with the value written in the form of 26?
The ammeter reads 20
